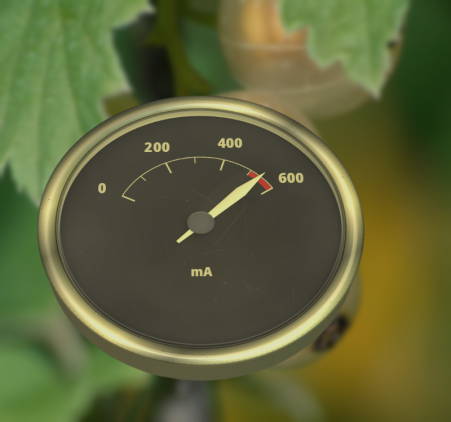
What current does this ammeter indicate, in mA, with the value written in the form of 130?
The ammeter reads 550
